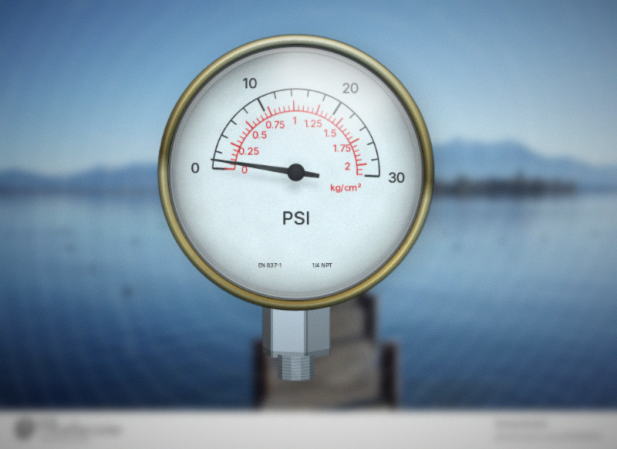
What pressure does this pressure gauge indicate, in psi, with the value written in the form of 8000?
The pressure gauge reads 1
